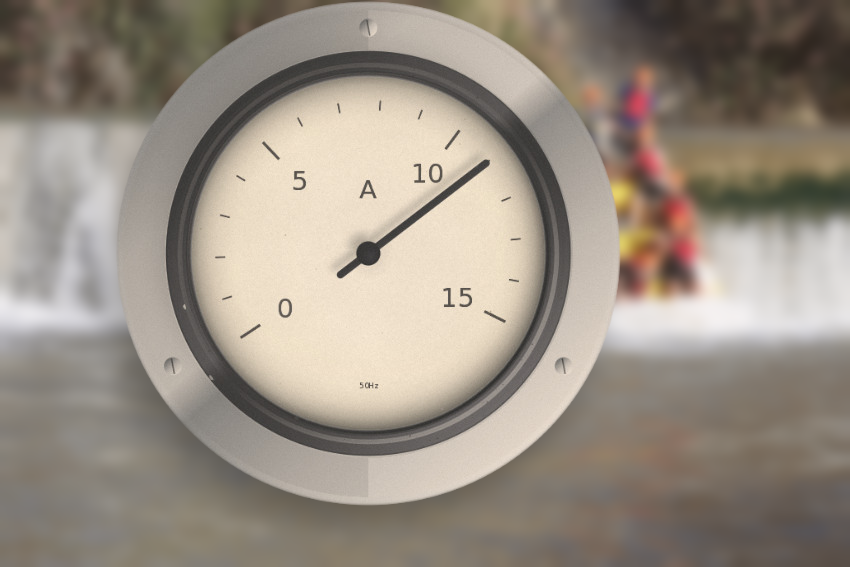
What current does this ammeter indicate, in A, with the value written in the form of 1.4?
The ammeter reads 11
